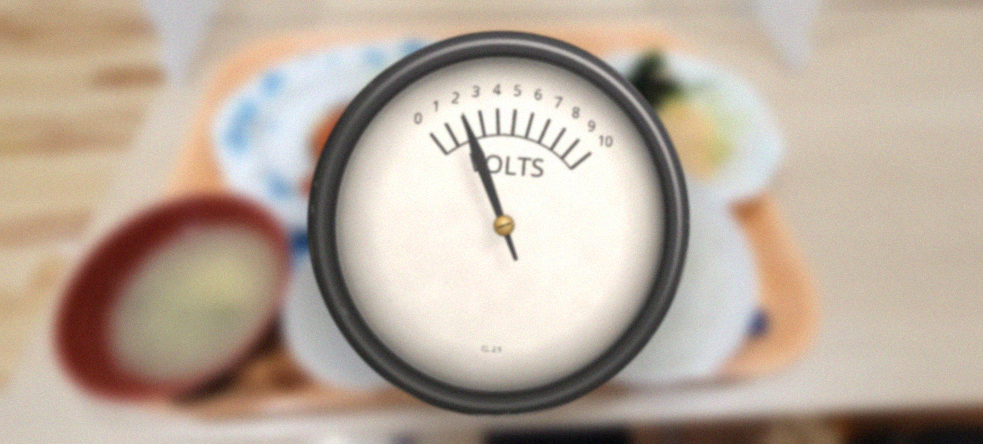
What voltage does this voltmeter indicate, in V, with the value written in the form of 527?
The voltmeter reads 2
